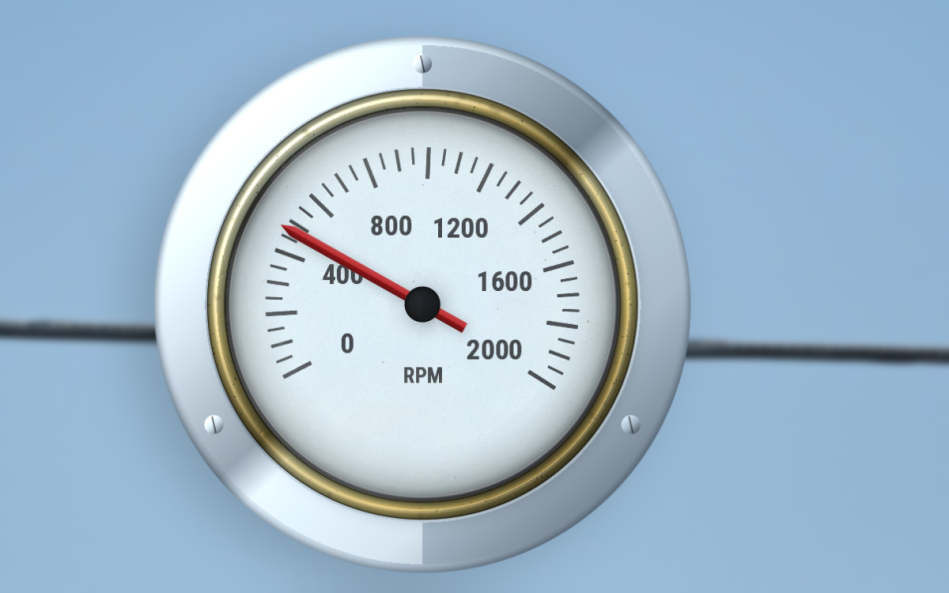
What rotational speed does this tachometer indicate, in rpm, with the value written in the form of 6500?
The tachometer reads 475
